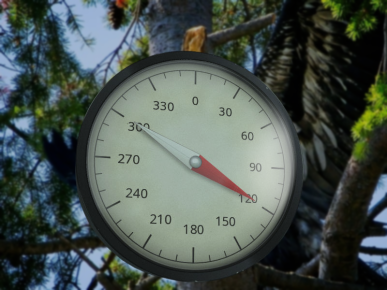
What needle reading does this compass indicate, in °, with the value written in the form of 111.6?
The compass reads 120
